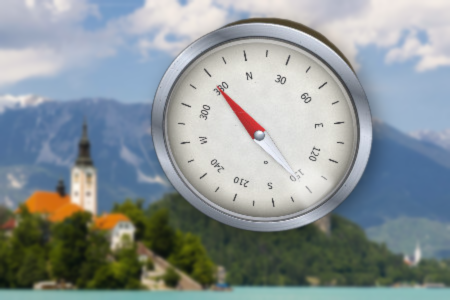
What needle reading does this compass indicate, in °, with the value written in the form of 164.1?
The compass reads 330
